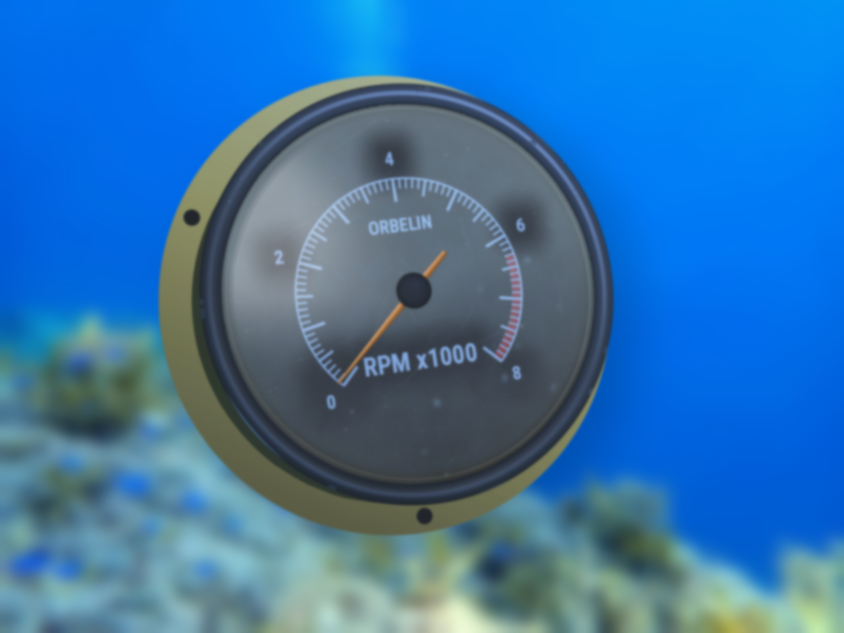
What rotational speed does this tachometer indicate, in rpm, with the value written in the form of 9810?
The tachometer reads 100
